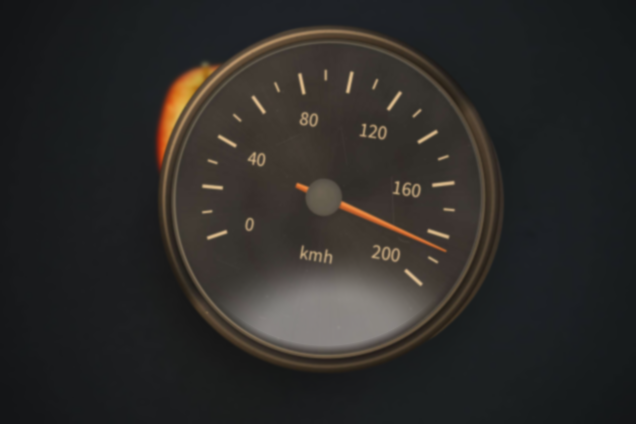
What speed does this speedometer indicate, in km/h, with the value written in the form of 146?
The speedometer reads 185
